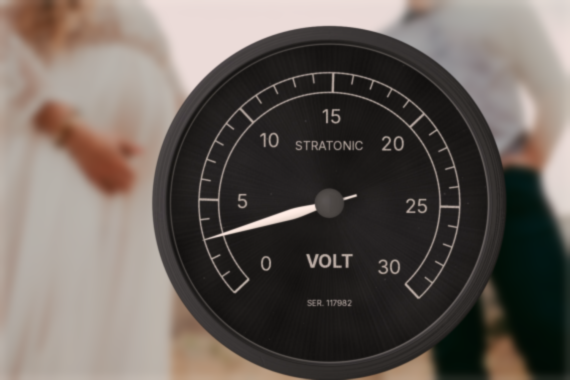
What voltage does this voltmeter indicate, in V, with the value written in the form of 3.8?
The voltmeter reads 3
